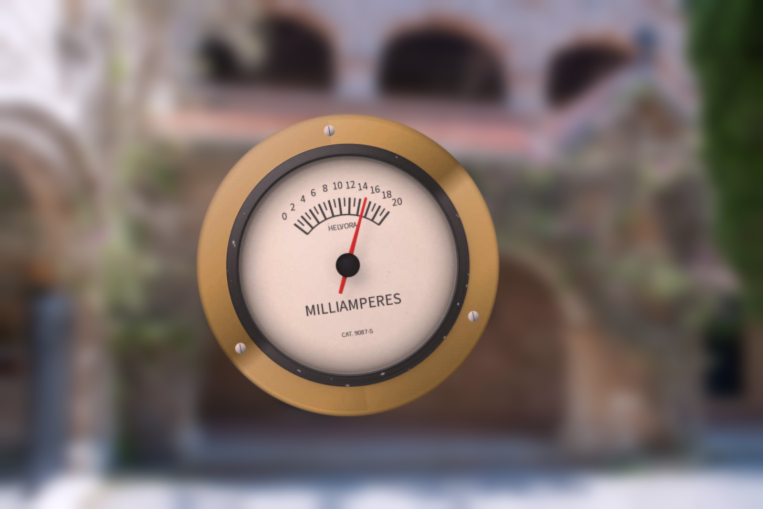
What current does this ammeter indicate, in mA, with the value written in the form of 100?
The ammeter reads 15
